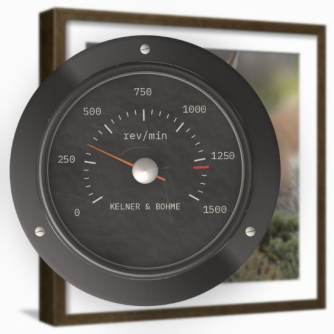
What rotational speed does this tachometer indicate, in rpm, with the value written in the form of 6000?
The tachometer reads 350
